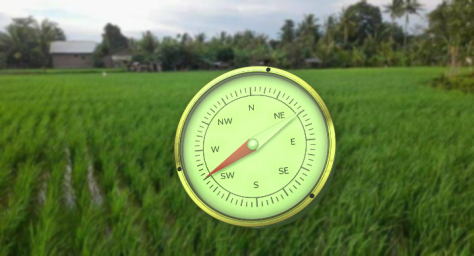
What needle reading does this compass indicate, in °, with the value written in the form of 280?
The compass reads 240
